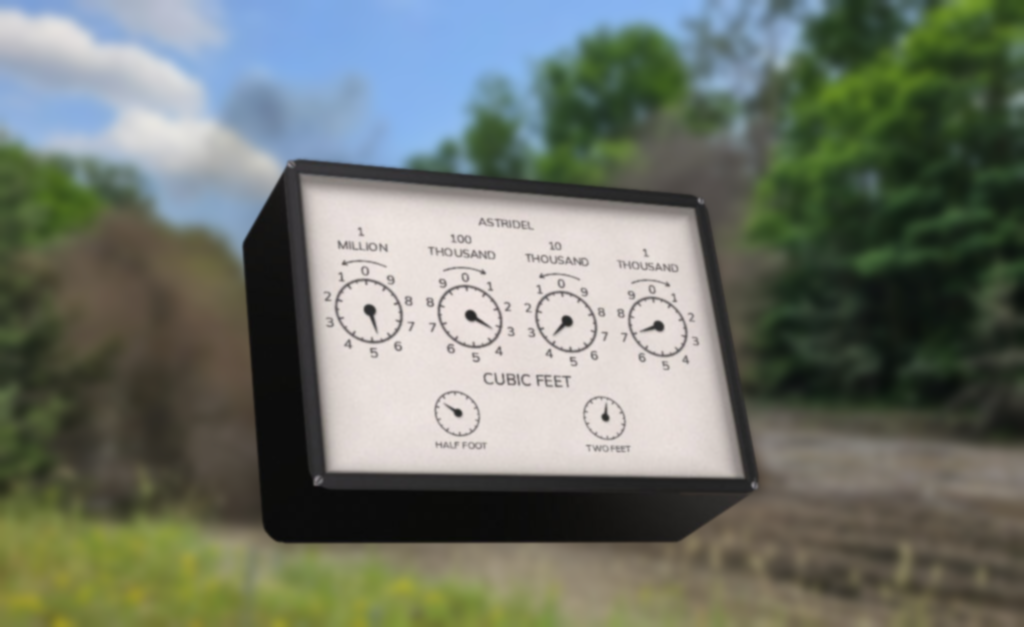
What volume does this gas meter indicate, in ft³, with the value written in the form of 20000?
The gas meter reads 533700
